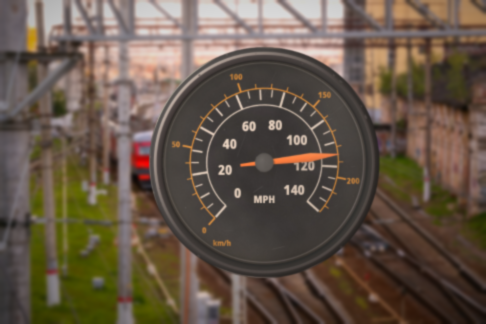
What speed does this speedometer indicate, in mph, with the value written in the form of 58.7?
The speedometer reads 115
